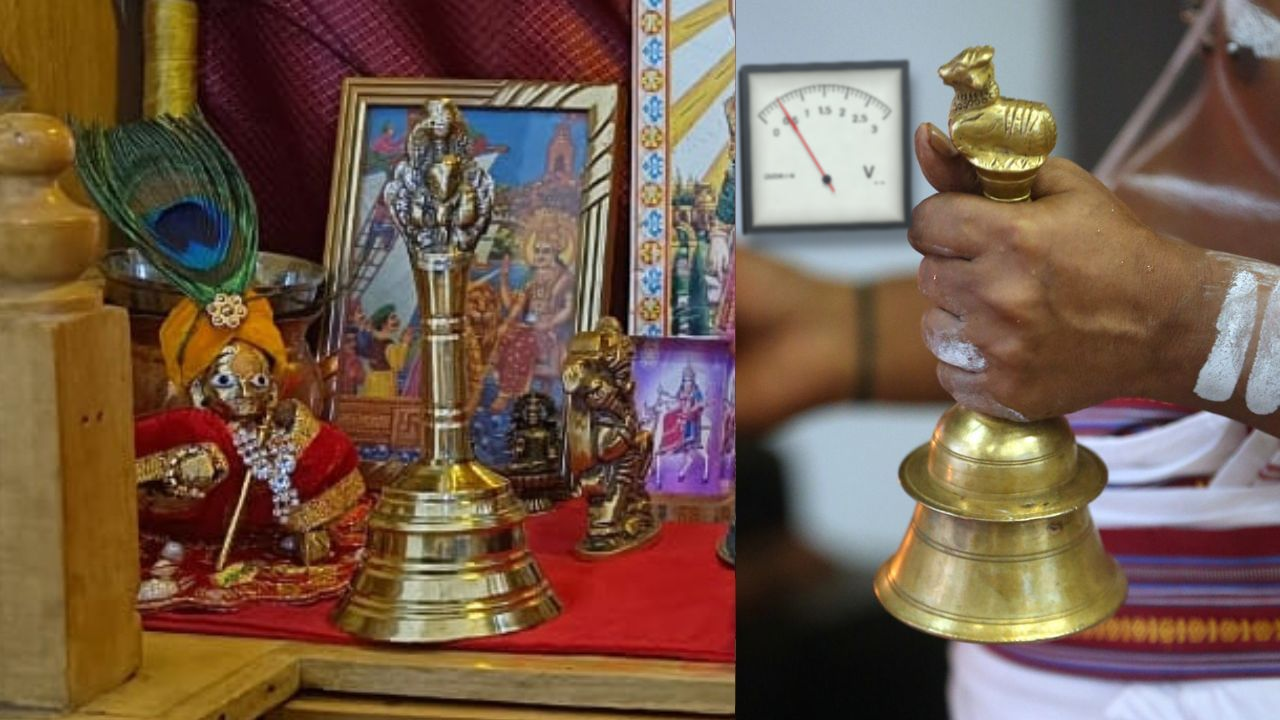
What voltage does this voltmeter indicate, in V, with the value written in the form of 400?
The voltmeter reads 0.5
